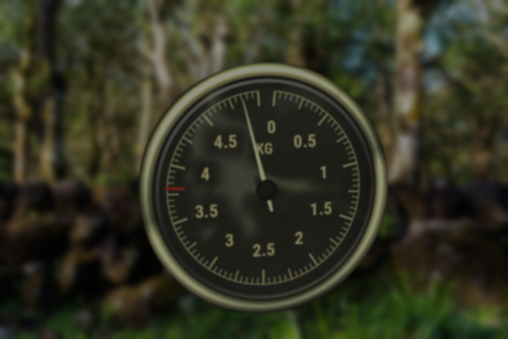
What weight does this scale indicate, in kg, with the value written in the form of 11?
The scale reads 4.85
